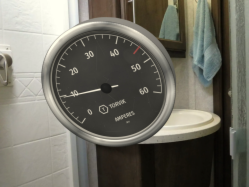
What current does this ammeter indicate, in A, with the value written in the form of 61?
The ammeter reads 10
